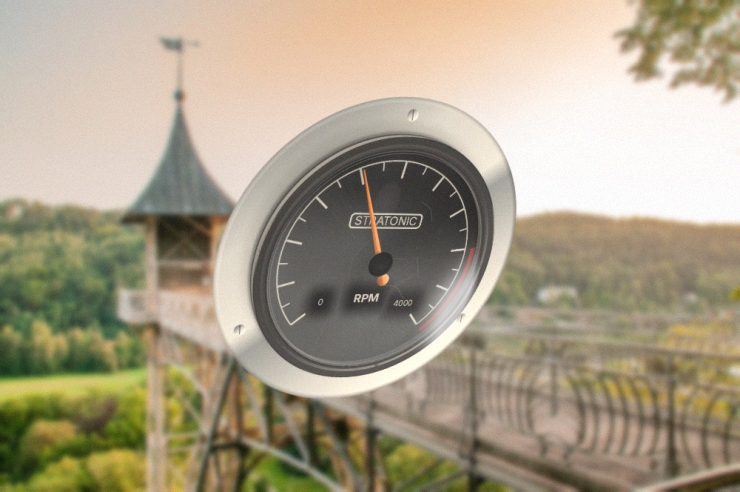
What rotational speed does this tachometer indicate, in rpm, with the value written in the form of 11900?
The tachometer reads 1600
